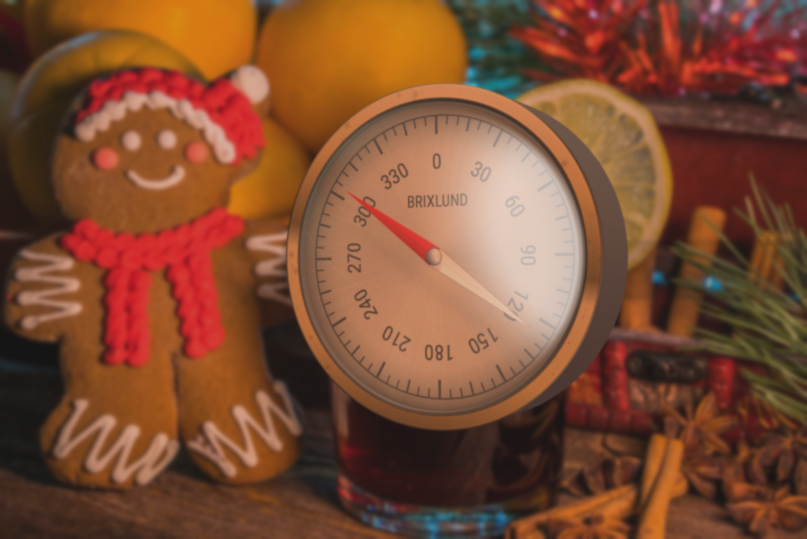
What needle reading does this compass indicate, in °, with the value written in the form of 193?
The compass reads 305
